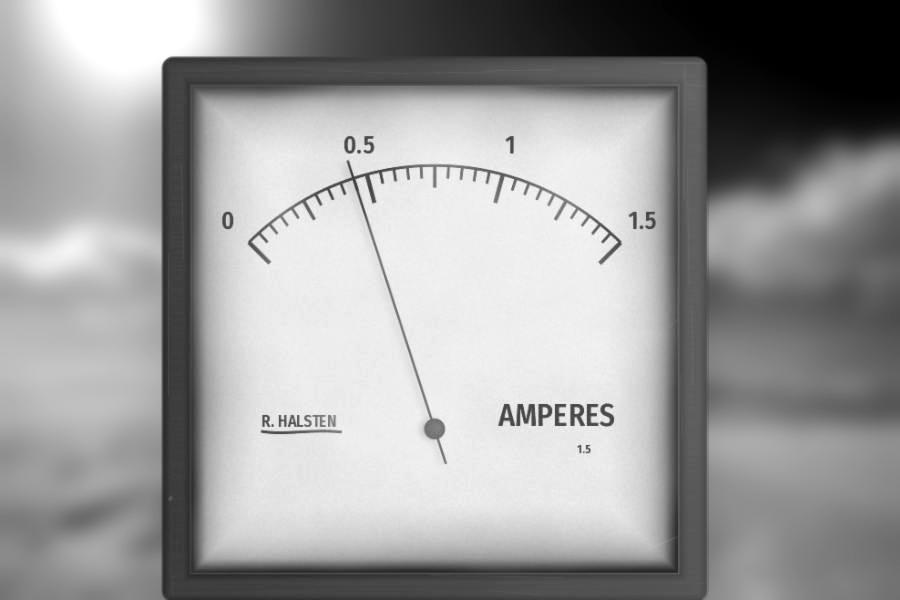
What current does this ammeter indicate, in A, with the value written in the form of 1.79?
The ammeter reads 0.45
